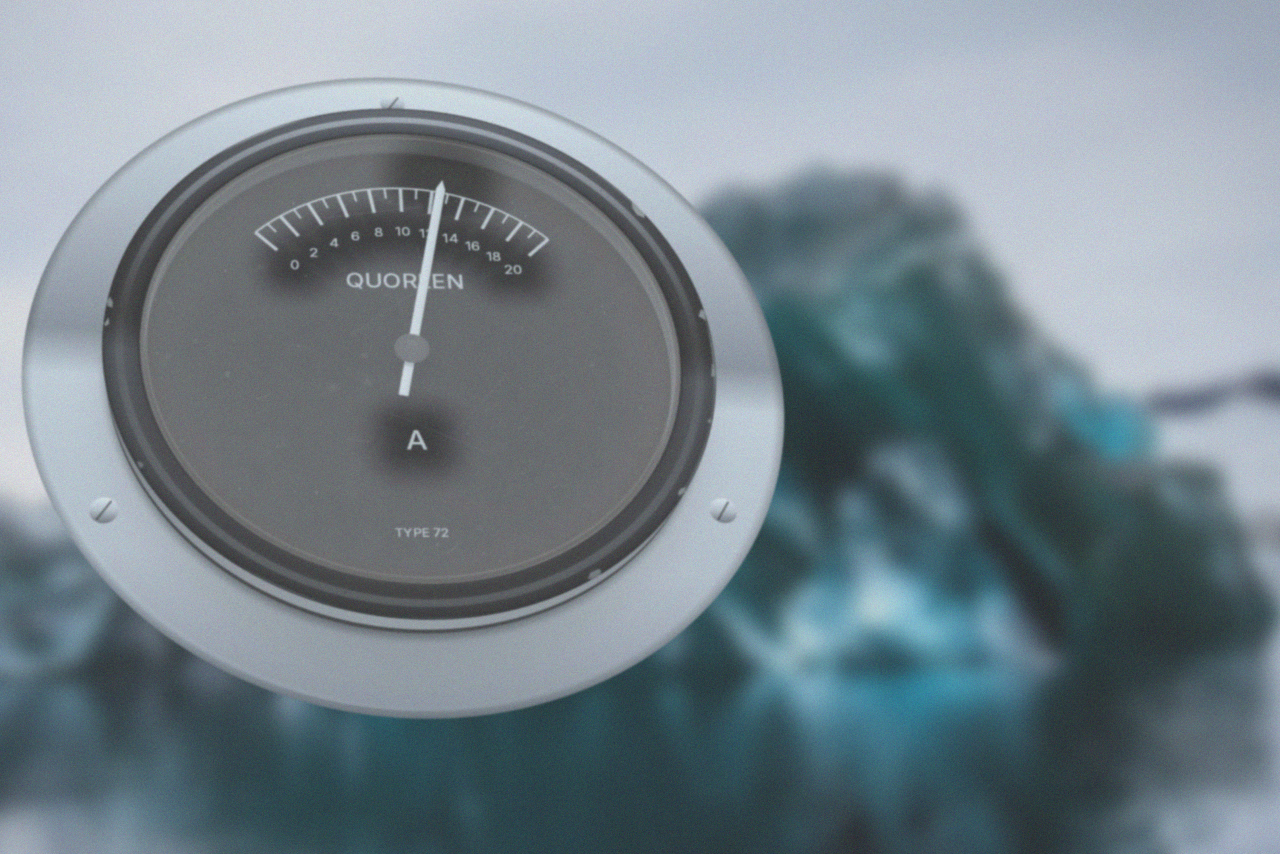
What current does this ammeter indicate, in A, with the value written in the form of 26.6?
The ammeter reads 12.5
